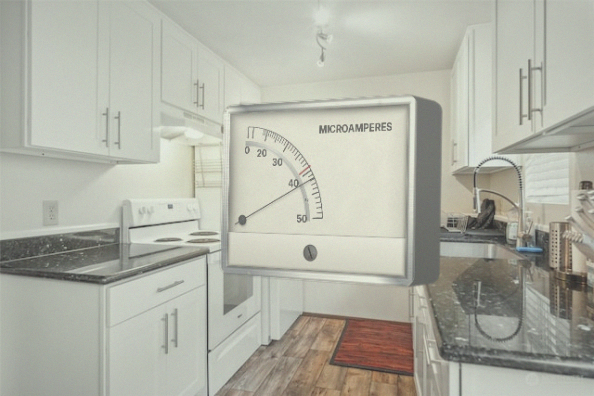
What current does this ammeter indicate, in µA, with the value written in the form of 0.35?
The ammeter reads 42
